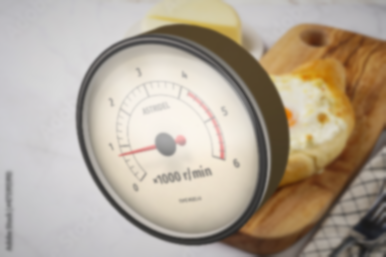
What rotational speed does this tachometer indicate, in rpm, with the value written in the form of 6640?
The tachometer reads 800
